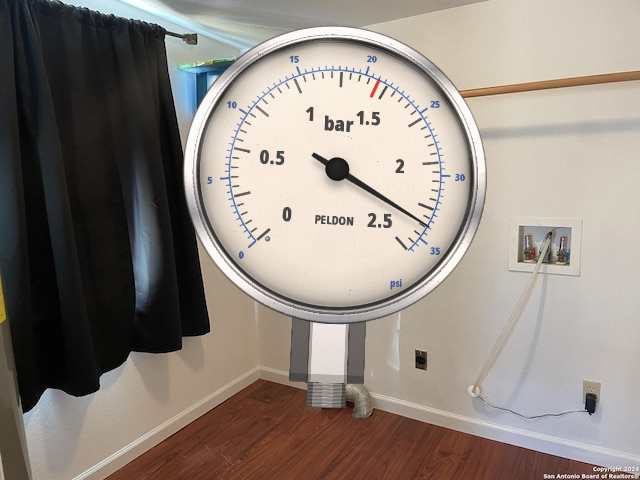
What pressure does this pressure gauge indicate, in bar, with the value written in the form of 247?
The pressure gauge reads 2.35
